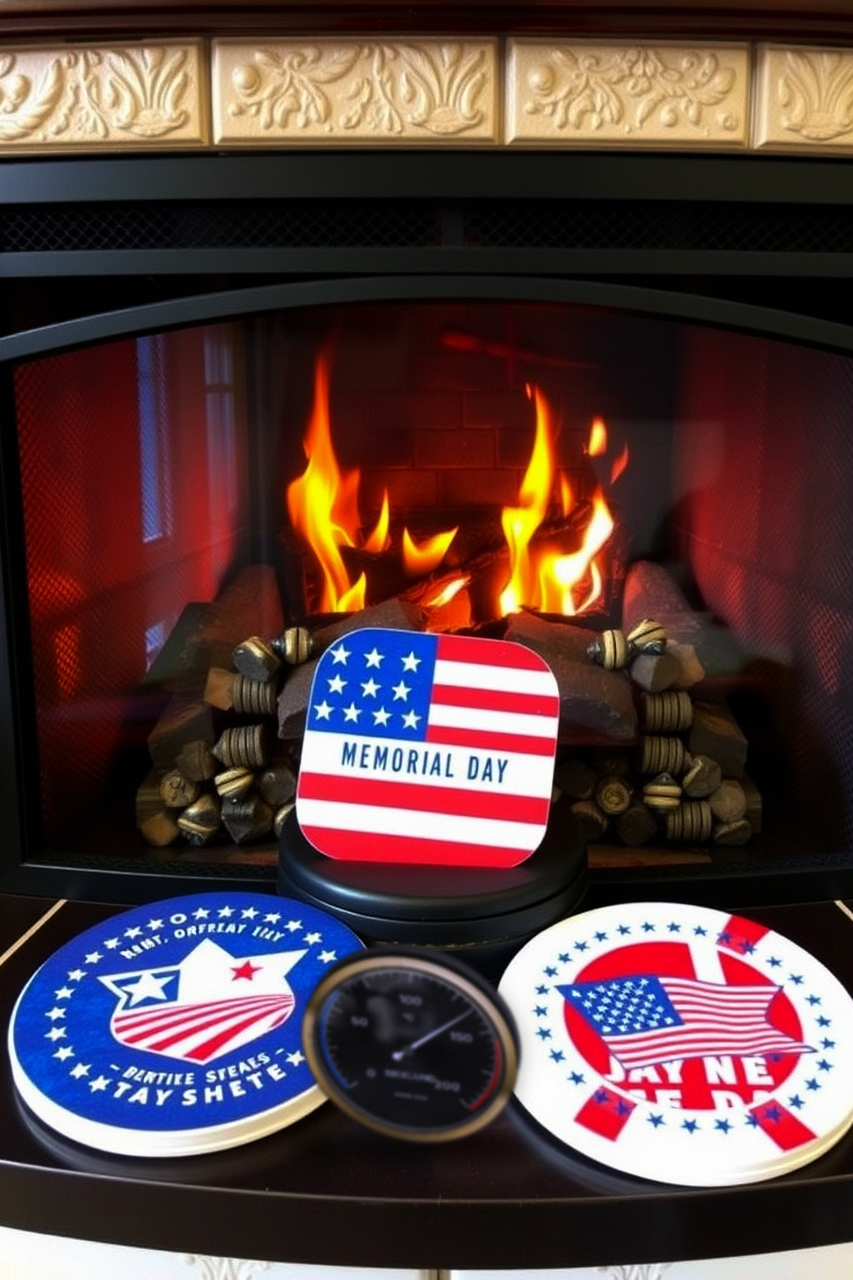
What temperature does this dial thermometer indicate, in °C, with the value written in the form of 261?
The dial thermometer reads 135
